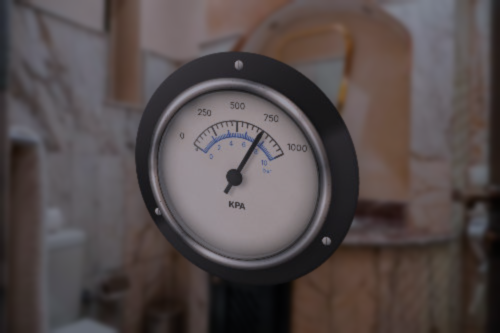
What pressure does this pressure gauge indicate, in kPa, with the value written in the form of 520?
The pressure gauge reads 750
